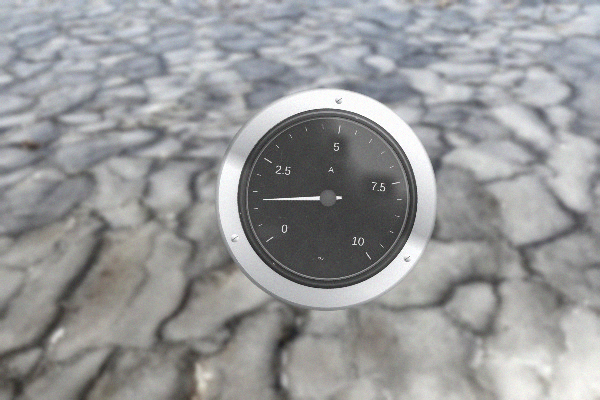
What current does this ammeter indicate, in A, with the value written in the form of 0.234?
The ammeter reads 1.25
